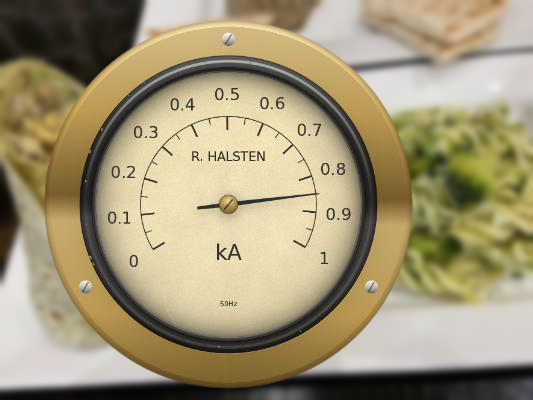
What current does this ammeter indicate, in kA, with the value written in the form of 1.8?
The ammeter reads 0.85
